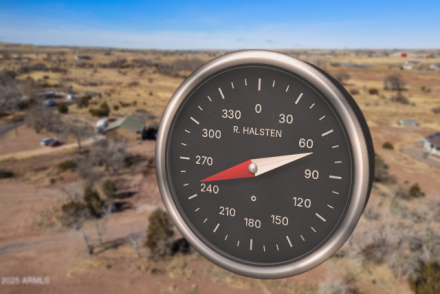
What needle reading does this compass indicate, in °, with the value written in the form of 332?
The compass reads 250
